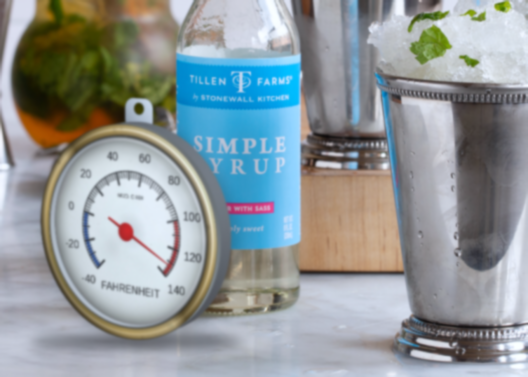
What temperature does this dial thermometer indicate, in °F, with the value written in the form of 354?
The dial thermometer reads 130
